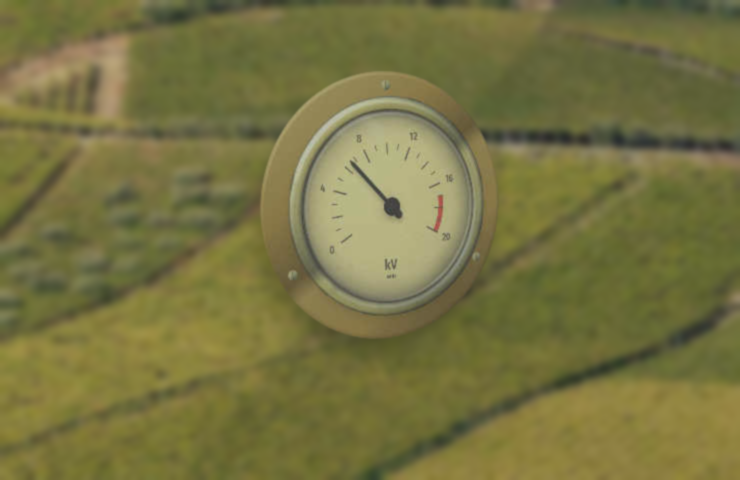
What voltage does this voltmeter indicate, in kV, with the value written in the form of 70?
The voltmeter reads 6.5
